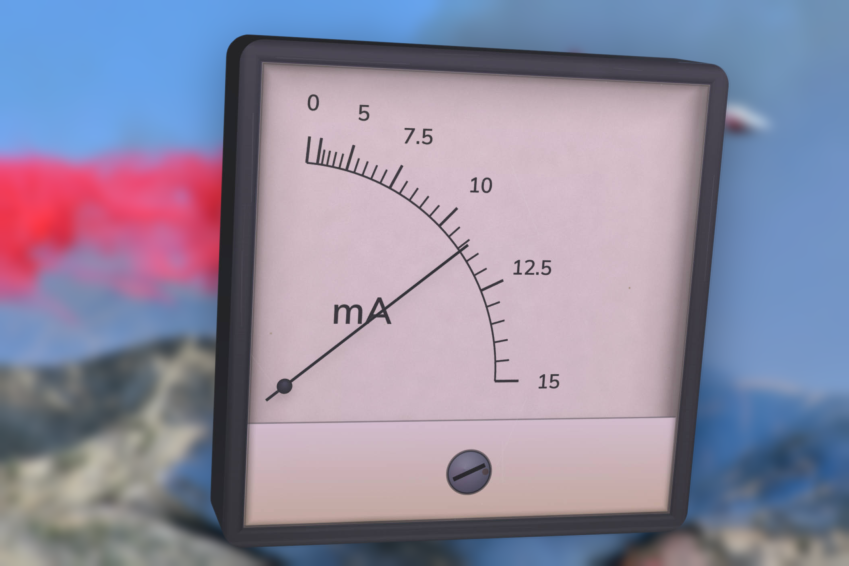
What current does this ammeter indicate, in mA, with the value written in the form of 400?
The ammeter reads 11
